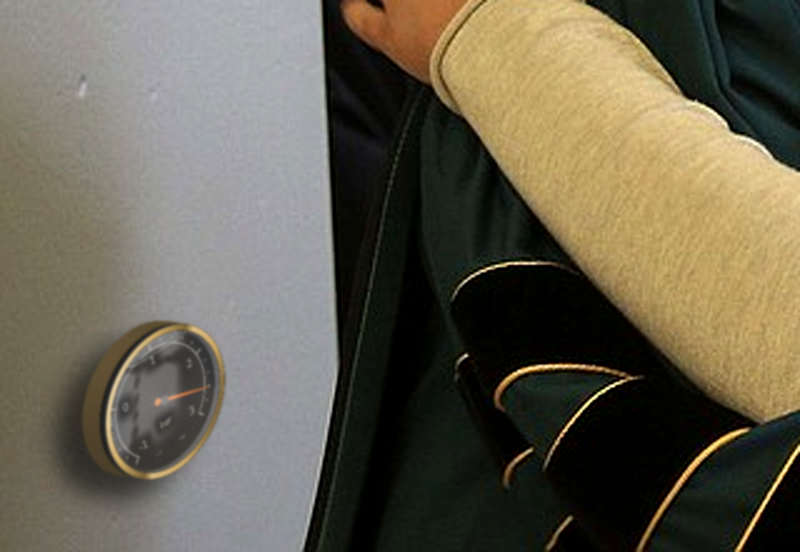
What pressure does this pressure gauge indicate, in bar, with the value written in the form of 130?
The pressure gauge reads 2.6
